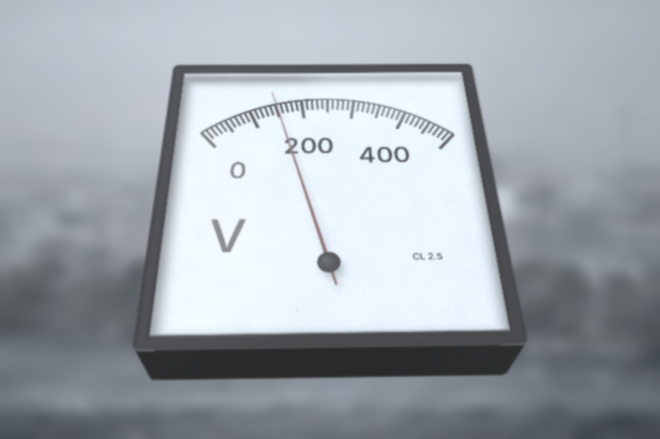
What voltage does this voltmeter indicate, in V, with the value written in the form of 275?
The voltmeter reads 150
